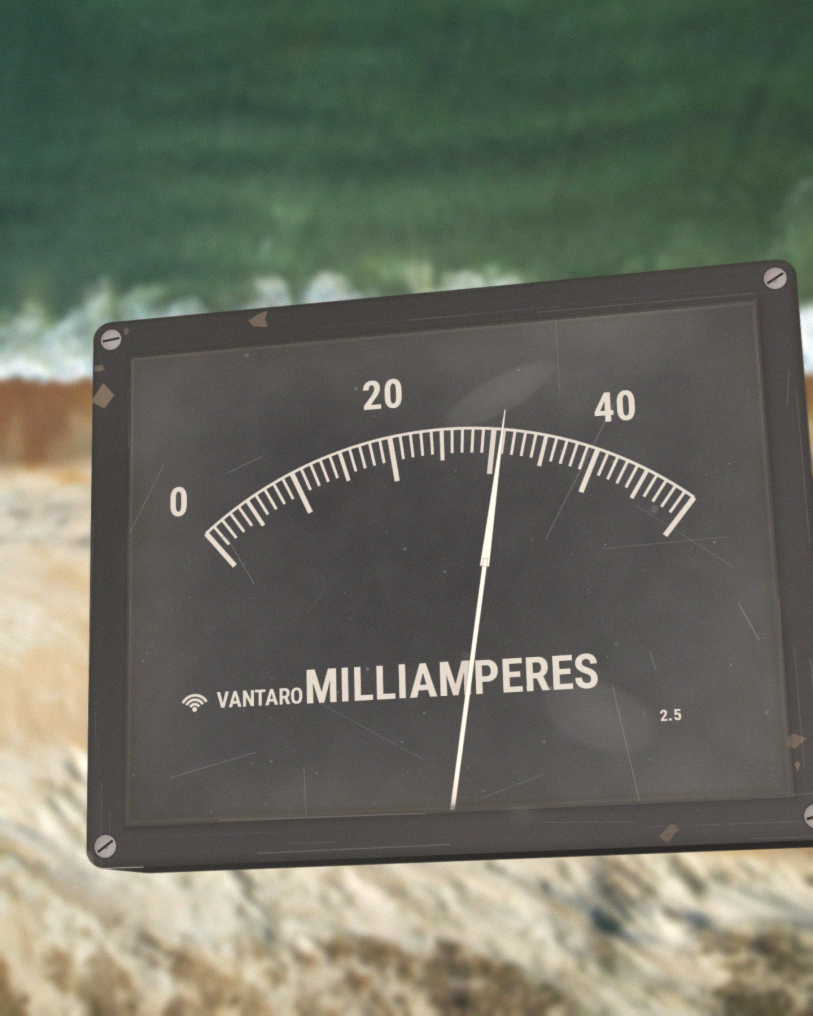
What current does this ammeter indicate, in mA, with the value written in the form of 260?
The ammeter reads 31
